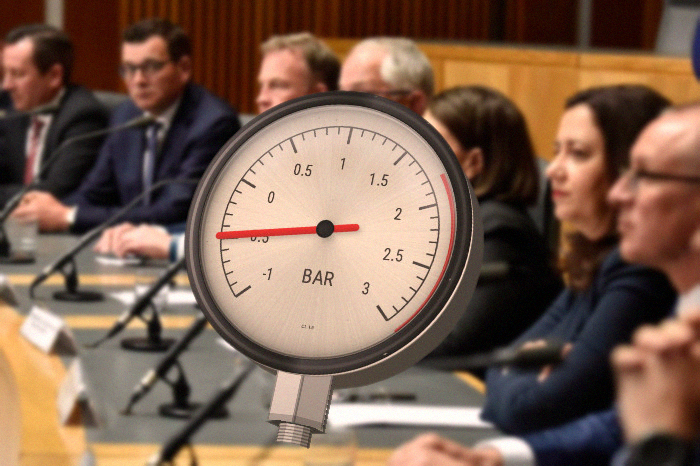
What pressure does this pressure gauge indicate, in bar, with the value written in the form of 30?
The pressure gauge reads -0.5
